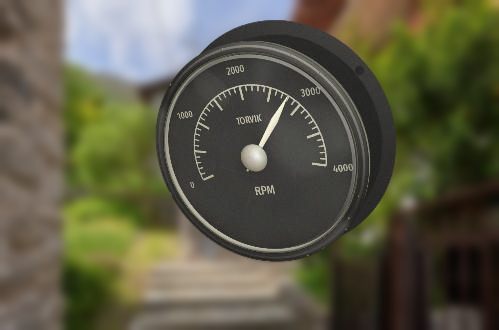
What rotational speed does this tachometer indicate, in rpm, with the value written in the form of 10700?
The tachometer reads 2800
